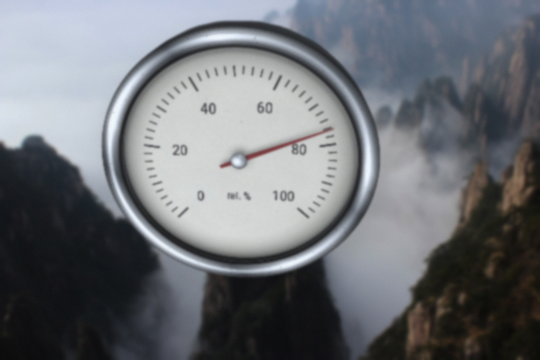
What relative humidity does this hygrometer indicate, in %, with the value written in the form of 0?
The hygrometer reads 76
